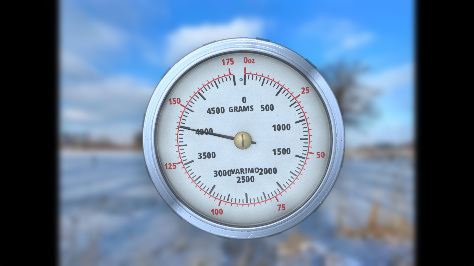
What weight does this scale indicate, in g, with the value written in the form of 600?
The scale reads 4000
